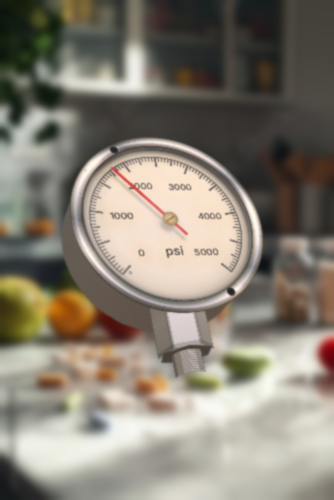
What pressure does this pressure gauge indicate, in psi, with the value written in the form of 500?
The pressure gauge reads 1750
